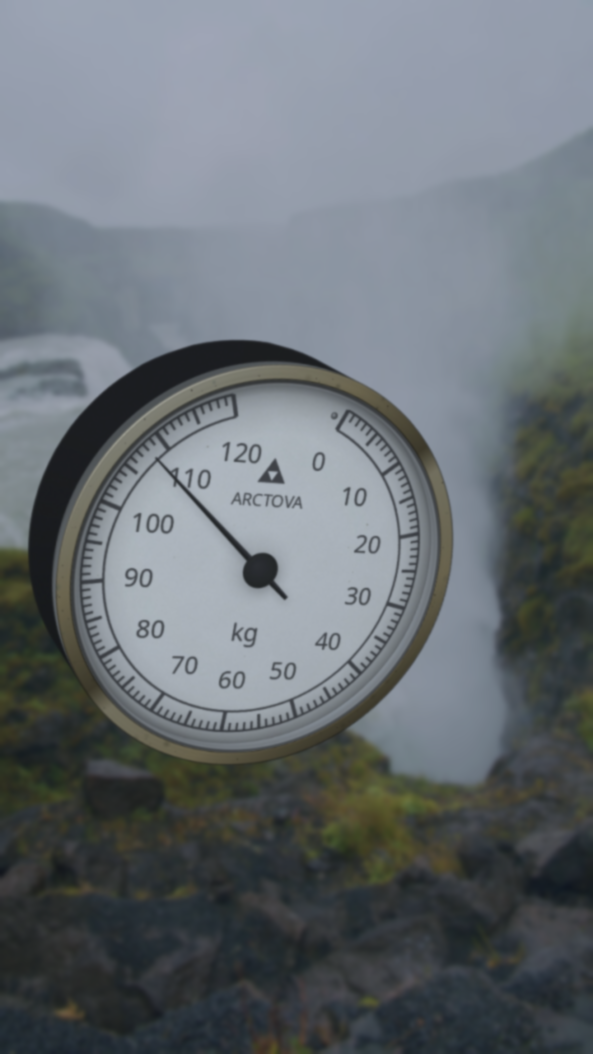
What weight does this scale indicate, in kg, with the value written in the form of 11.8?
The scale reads 108
